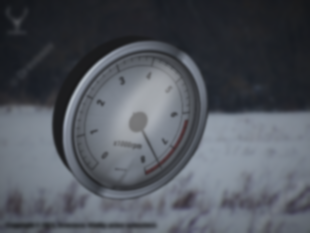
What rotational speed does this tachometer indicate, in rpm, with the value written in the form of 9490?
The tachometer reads 7600
